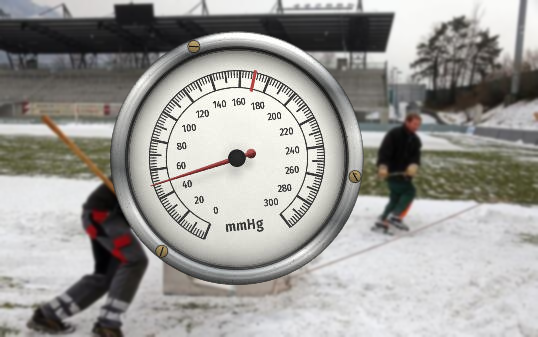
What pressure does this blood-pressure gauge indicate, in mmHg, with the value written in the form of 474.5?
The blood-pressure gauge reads 50
